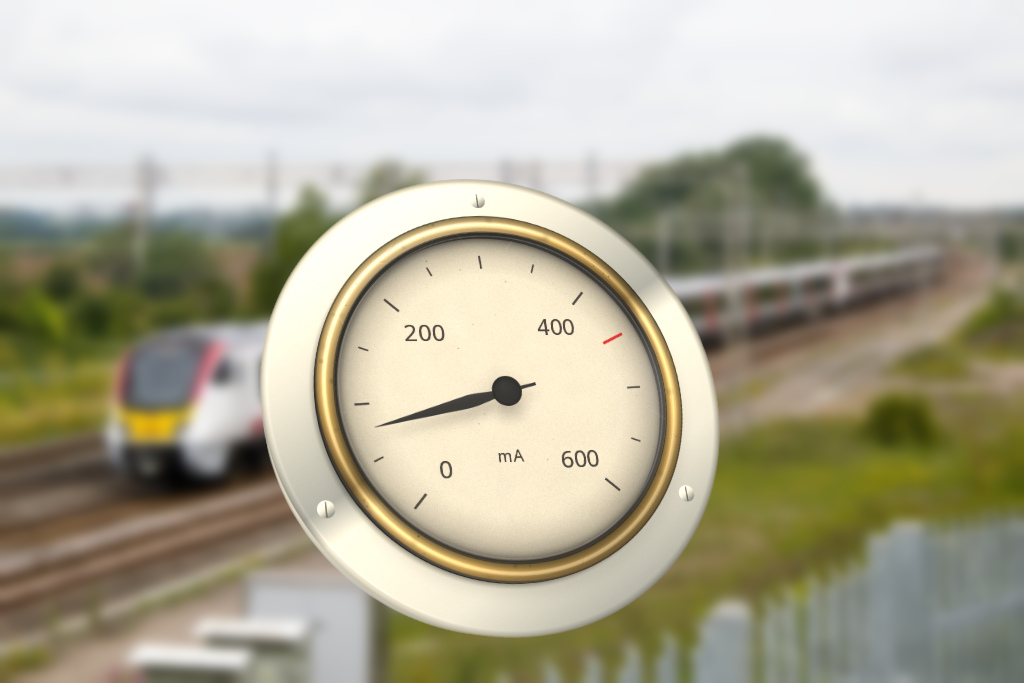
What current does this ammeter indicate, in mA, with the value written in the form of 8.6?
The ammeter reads 75
